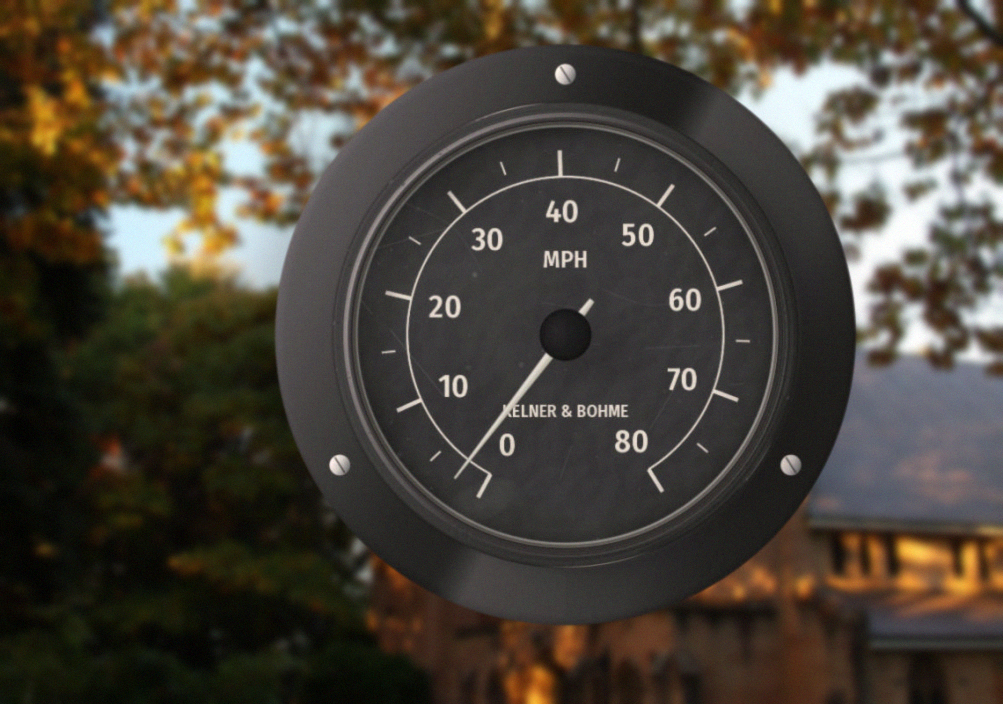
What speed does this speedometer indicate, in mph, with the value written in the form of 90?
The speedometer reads 2.5
